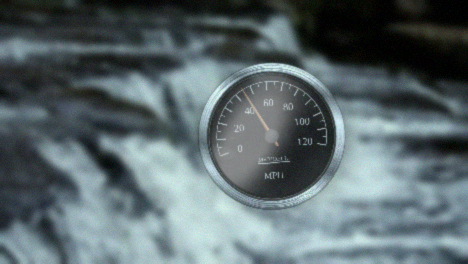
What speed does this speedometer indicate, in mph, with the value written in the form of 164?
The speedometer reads 45
